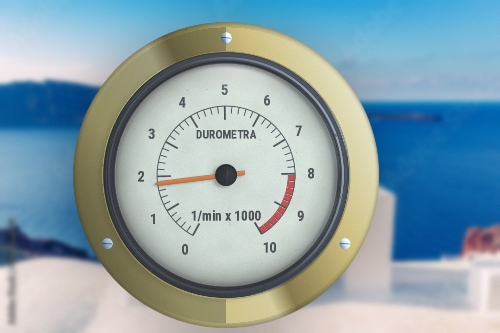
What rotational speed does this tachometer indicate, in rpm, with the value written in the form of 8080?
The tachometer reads 1800
